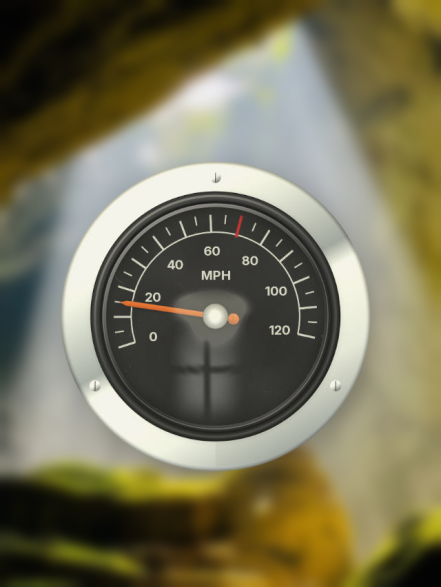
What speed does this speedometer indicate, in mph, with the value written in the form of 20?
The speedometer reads 15
